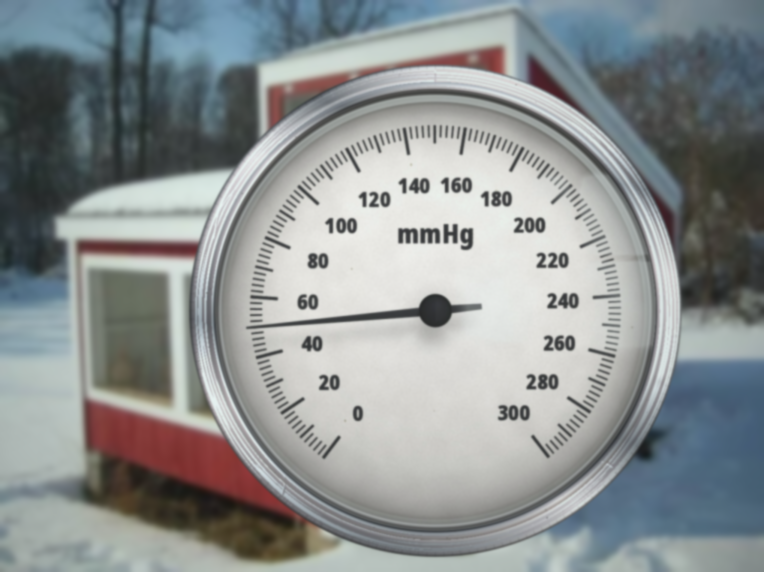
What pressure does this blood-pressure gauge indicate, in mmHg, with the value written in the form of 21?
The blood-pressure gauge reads 50
